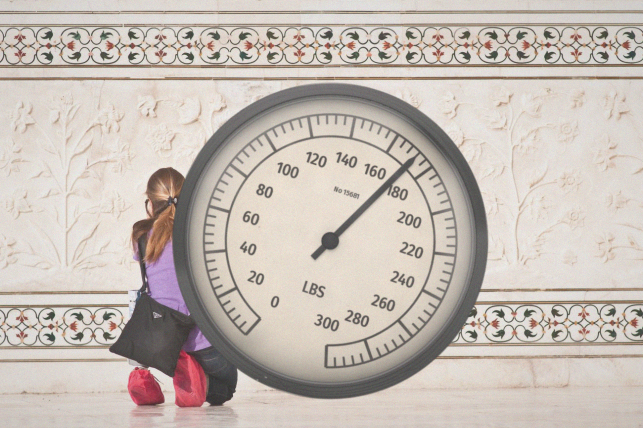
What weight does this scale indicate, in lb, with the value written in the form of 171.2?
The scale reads 172
